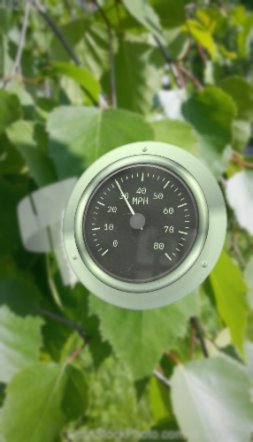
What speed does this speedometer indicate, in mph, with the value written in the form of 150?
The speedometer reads 30
